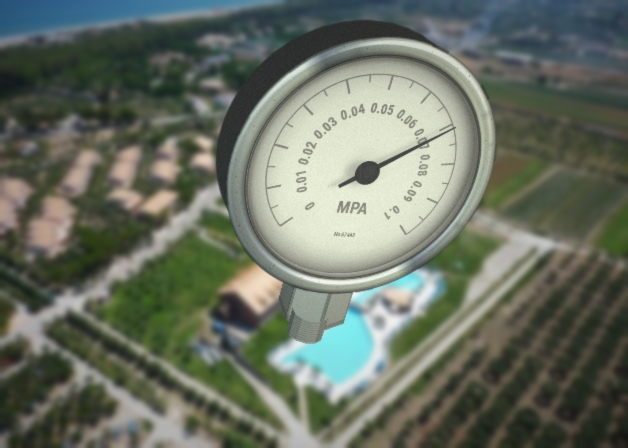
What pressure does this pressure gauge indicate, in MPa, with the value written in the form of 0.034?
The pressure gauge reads 0.07
